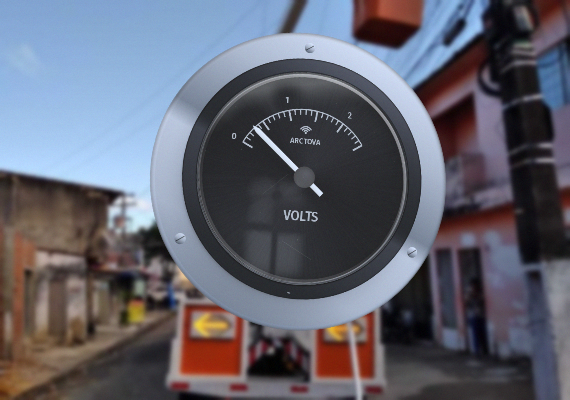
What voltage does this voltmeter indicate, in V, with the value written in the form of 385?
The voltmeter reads 0.3
